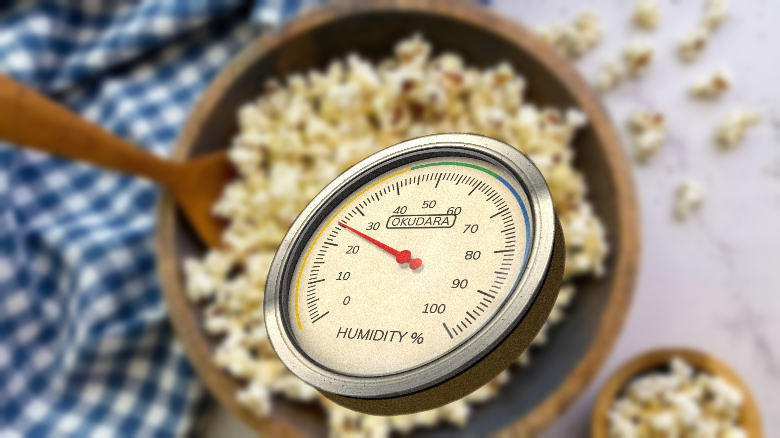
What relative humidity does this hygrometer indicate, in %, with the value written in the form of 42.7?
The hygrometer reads 25
